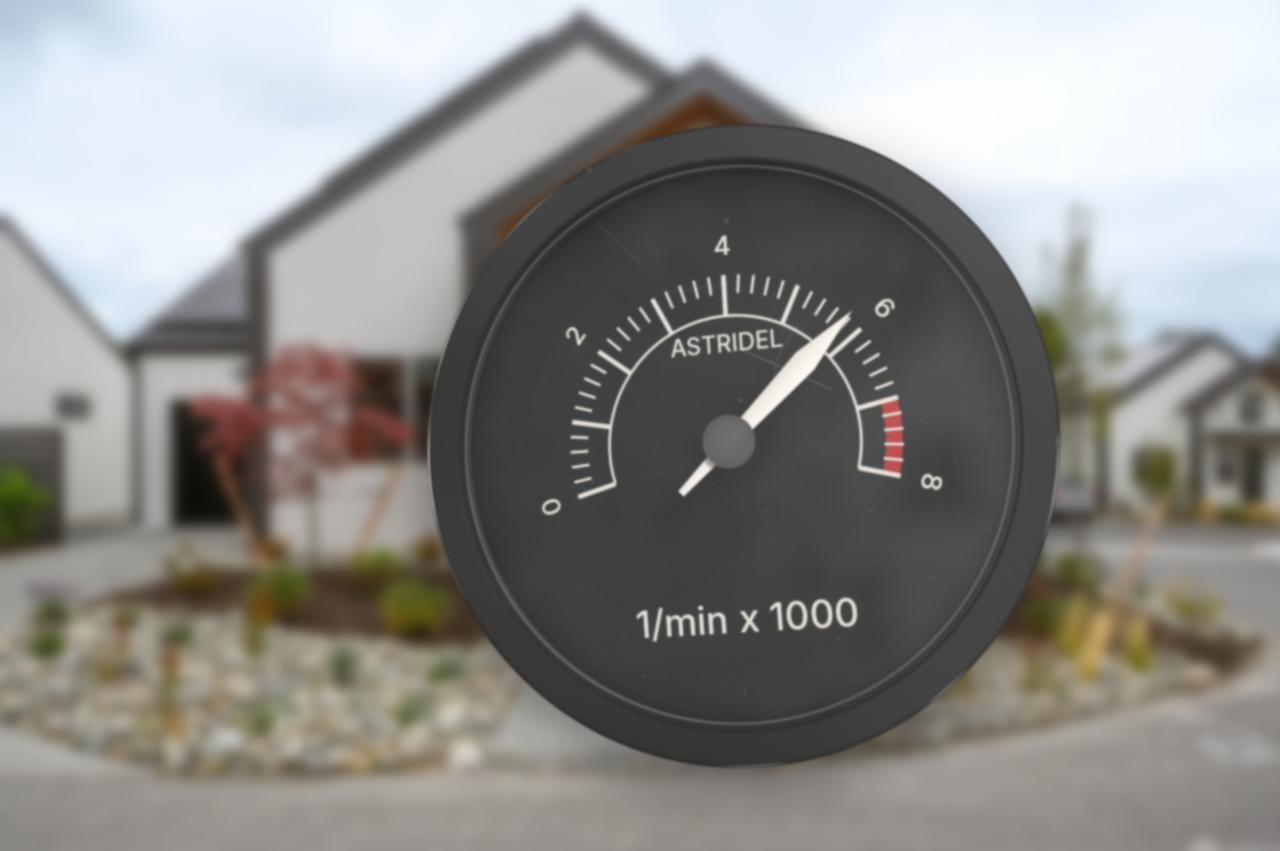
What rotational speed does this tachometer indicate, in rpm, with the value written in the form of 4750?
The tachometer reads 5800
